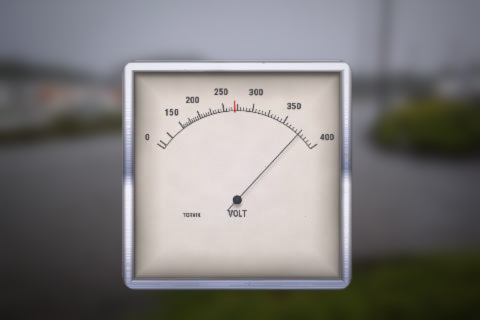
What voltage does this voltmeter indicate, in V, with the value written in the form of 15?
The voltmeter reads 375
